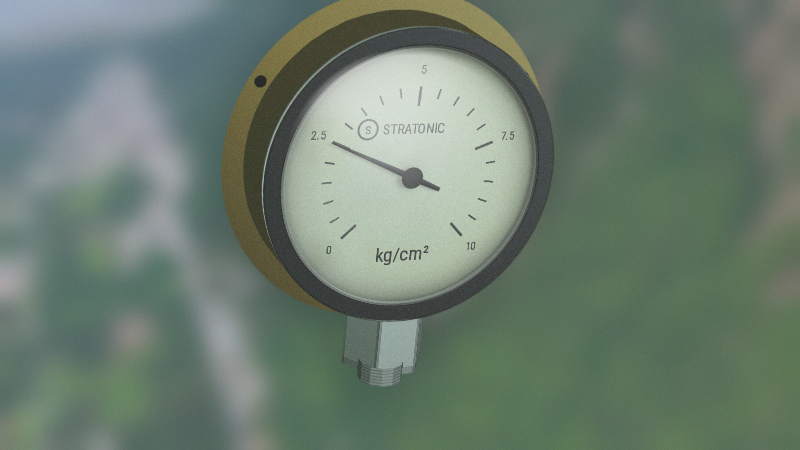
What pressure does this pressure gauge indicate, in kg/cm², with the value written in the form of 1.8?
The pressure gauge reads 2.5
